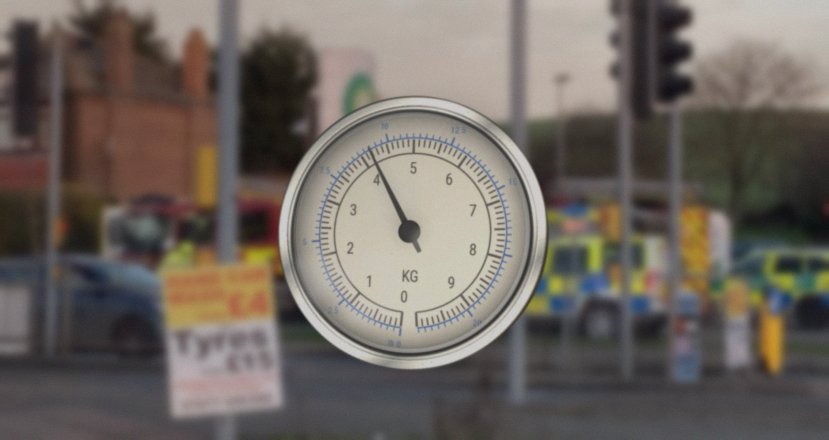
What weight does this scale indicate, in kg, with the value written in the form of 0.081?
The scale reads 4.2
